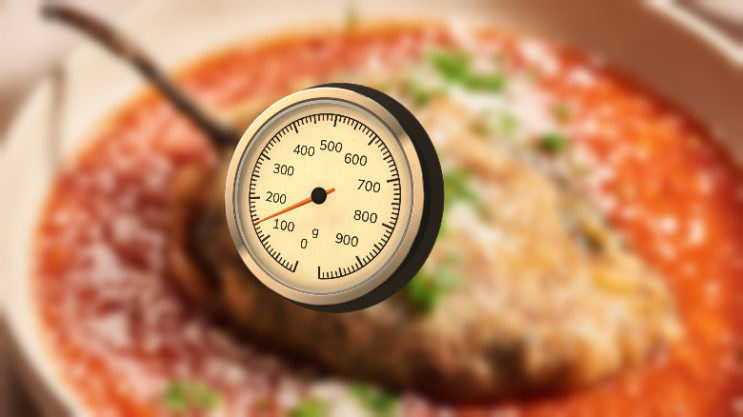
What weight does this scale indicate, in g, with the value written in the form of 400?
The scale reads 140
